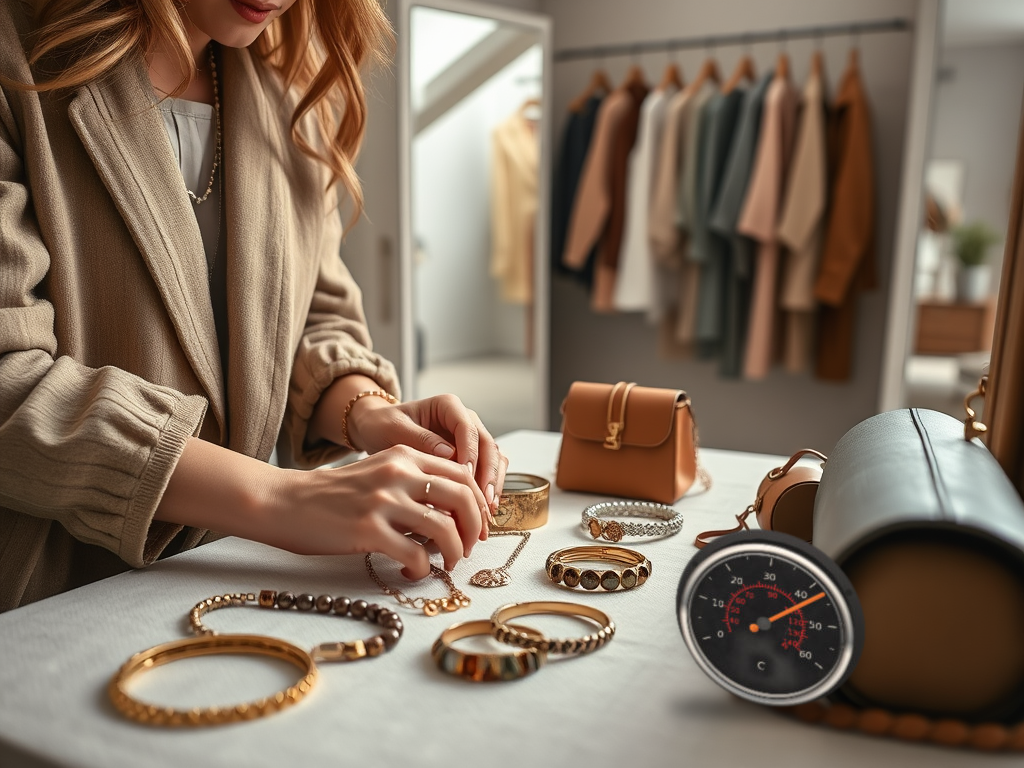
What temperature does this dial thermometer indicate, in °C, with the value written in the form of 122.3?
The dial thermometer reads 42.5
